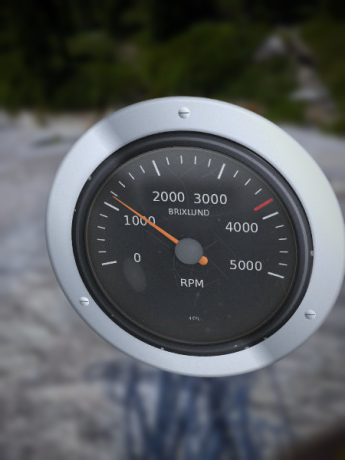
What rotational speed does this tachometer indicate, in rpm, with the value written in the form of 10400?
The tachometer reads 1200
